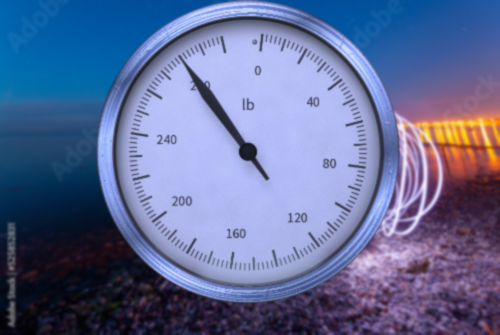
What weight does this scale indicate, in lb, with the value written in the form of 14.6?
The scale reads 280
